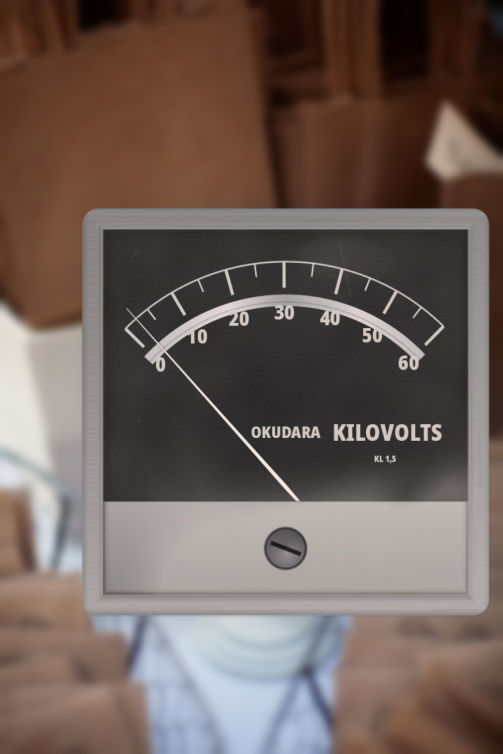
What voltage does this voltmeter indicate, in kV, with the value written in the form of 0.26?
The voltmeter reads 2.5
